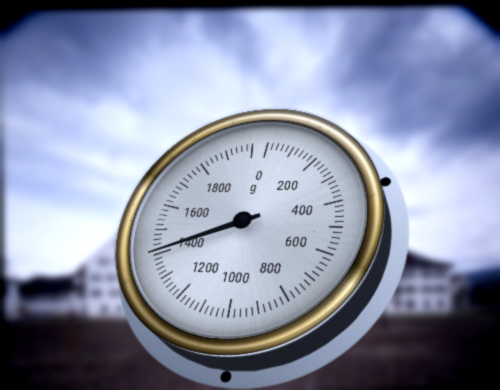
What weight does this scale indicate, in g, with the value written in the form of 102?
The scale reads 1400
